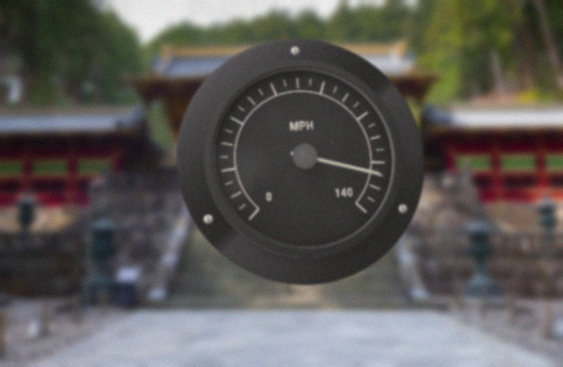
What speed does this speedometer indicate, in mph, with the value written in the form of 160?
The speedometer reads 125
